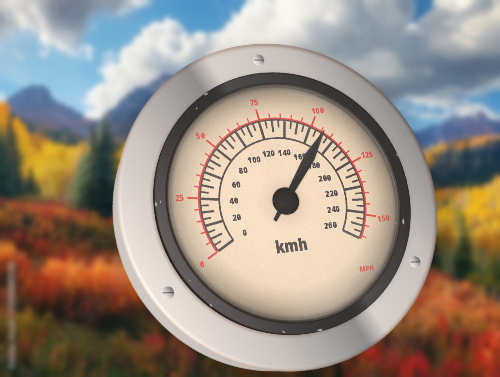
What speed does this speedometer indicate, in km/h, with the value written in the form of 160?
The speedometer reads 170
